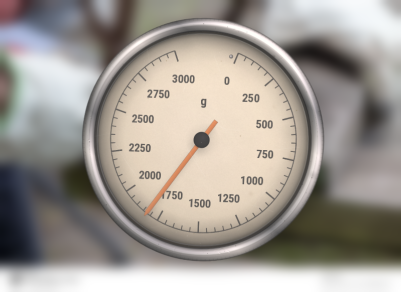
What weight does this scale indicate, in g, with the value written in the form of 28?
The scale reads 1825
